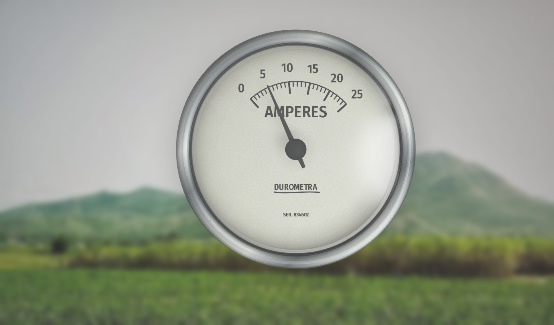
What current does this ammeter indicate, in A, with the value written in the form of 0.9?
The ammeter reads 5
